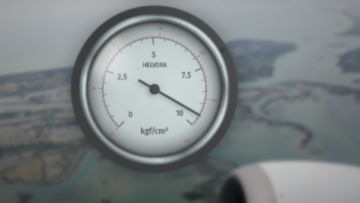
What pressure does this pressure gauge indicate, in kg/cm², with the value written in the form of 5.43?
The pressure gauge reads 9.5
